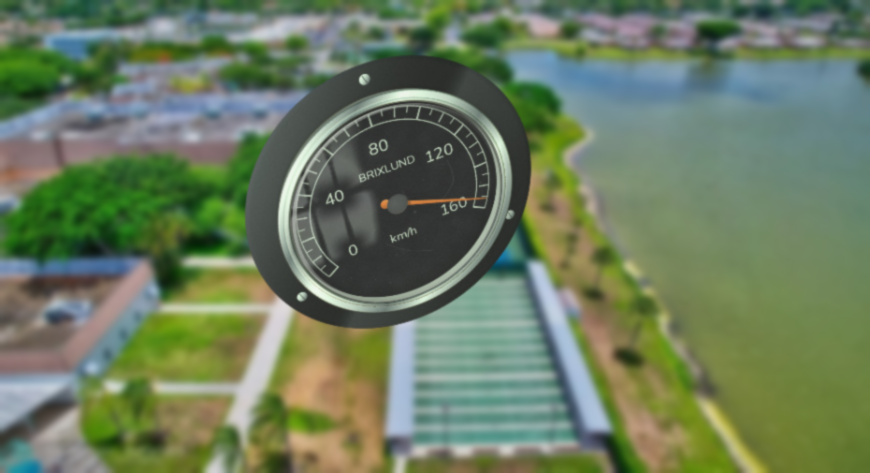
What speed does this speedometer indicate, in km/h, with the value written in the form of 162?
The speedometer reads 155
